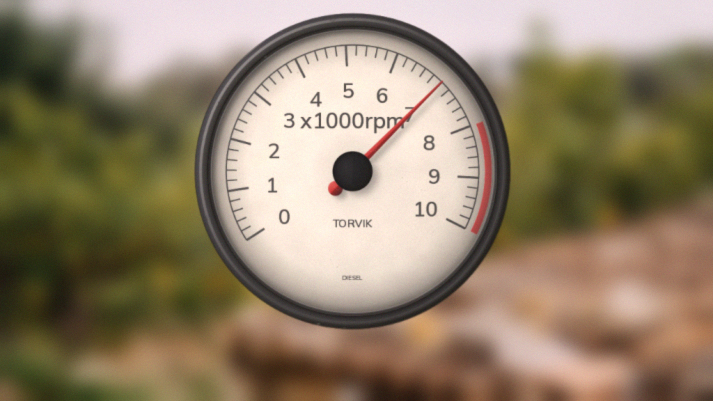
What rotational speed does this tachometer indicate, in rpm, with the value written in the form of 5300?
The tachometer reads 7000
